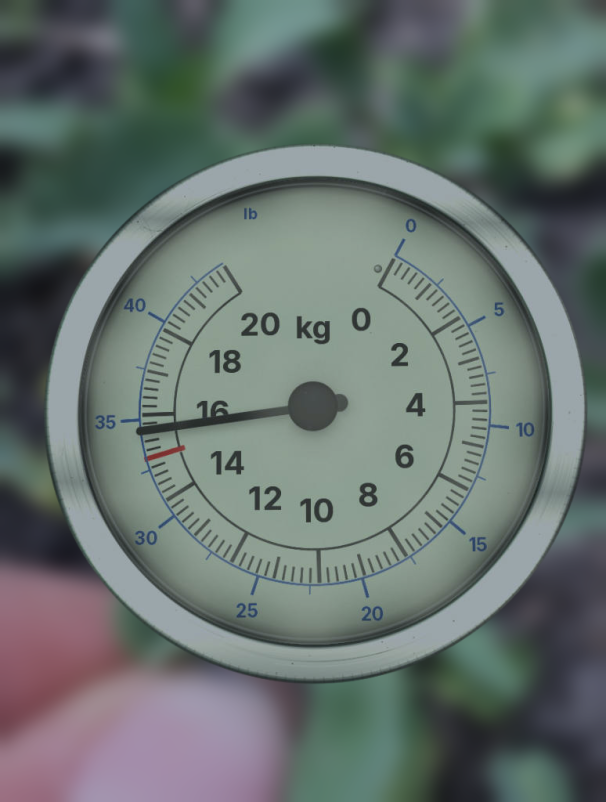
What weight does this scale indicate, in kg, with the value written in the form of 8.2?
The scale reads 15.6
